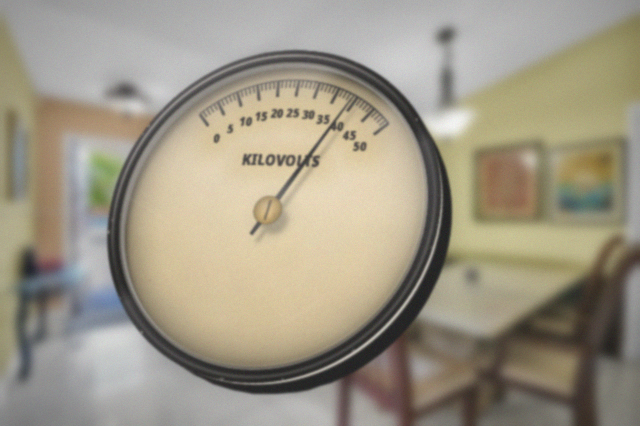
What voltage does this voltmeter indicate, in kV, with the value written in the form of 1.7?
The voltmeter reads 40
